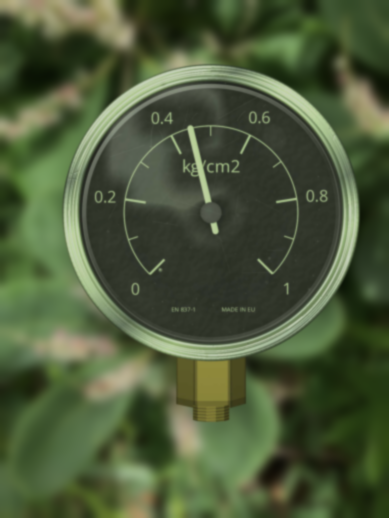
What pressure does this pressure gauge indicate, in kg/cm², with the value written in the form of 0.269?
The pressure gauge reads 0.45
